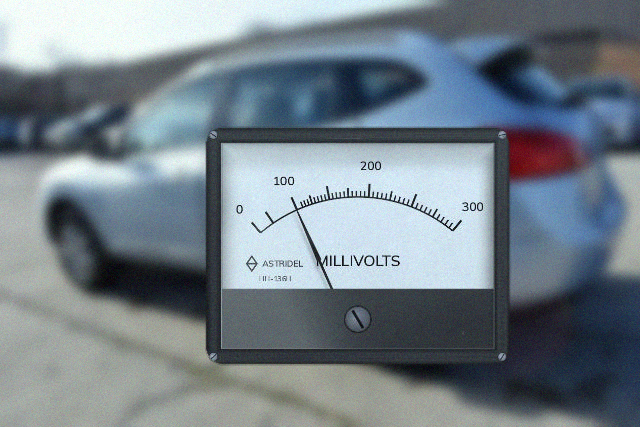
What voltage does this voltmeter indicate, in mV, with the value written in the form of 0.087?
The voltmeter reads 100
